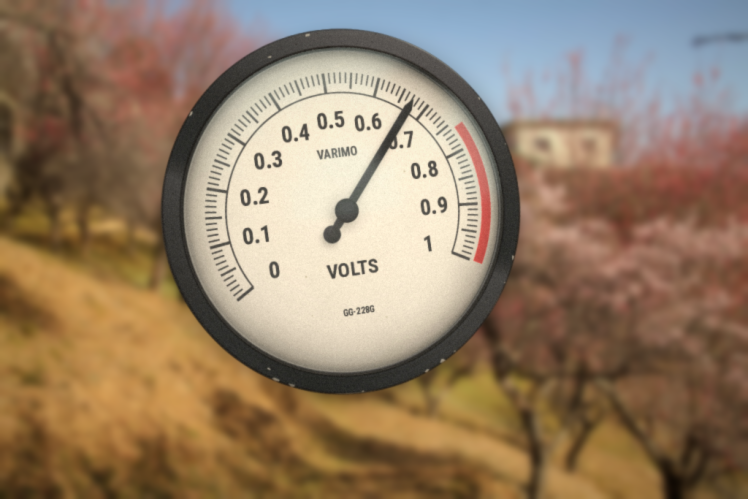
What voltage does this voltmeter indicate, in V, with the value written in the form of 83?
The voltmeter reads 0.67
